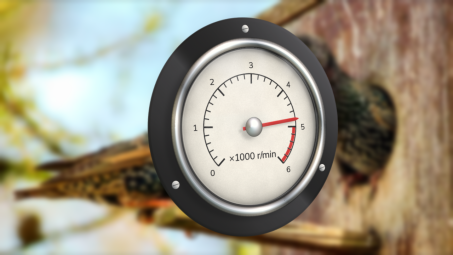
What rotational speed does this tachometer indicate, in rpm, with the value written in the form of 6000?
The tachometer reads 4800
